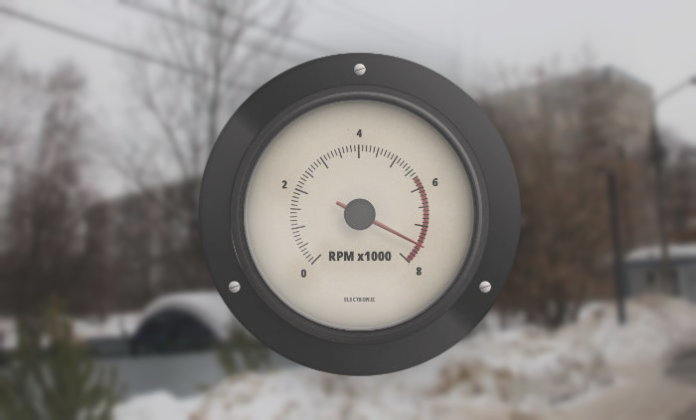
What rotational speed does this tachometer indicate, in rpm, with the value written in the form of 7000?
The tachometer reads 7500
